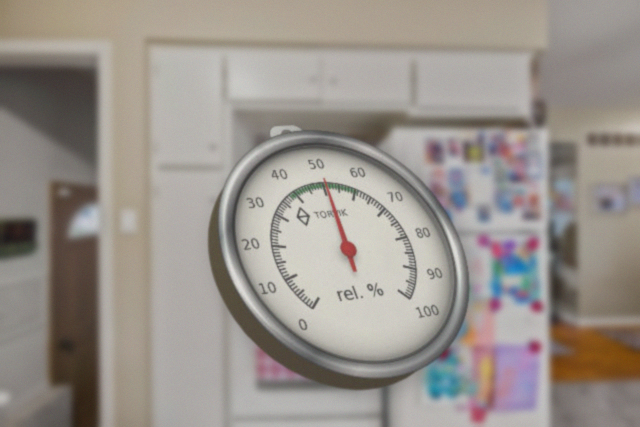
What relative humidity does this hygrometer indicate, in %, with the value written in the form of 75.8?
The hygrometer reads 50
